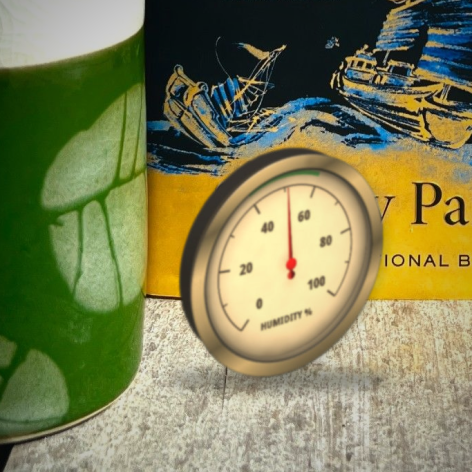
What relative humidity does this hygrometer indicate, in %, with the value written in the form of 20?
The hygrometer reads 50
